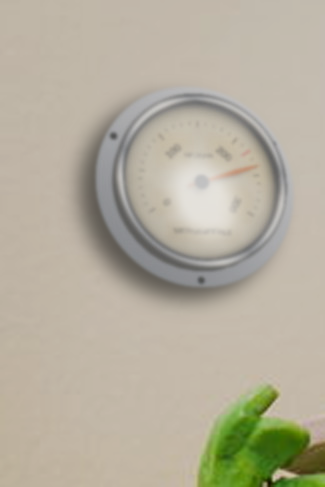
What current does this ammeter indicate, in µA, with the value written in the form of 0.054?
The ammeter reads 240
